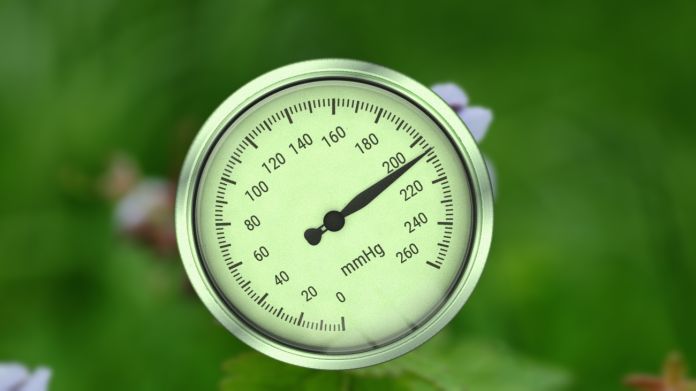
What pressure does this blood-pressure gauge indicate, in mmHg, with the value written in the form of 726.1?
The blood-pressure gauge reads 206
